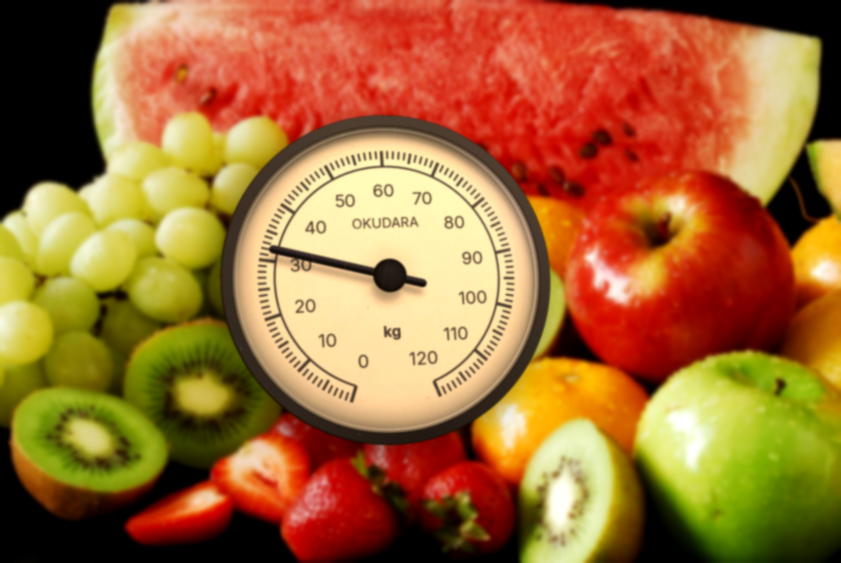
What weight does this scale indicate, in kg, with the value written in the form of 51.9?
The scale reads 32
